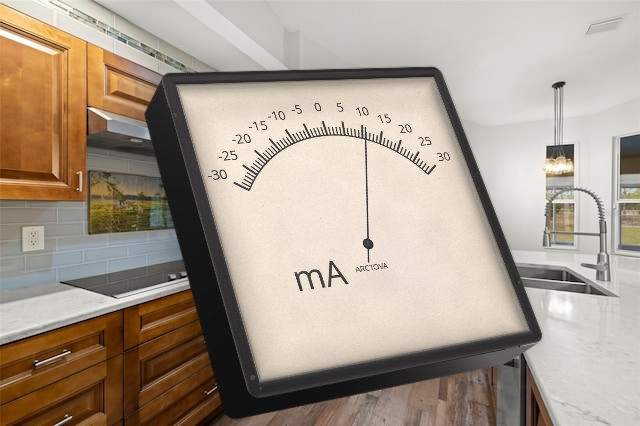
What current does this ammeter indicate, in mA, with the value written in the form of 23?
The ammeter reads 10
